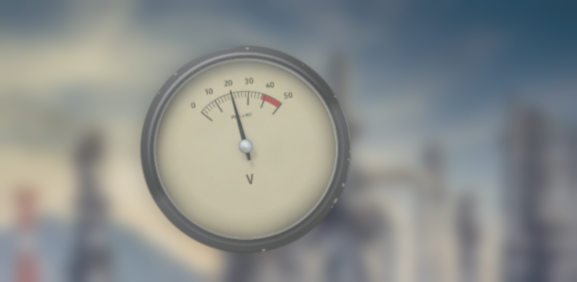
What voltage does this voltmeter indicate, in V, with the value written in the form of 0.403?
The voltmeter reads 20
